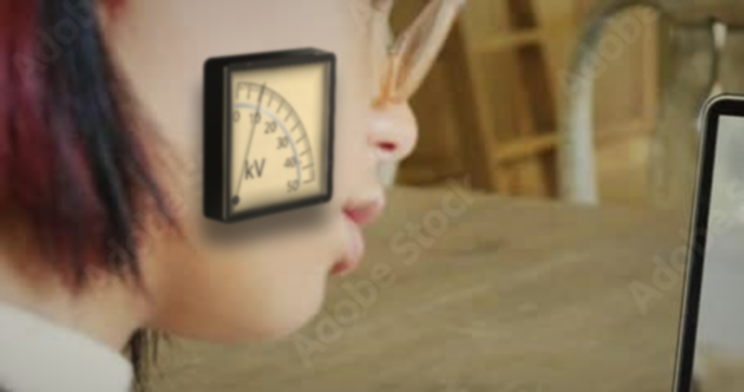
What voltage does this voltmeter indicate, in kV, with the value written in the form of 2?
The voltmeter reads 10
